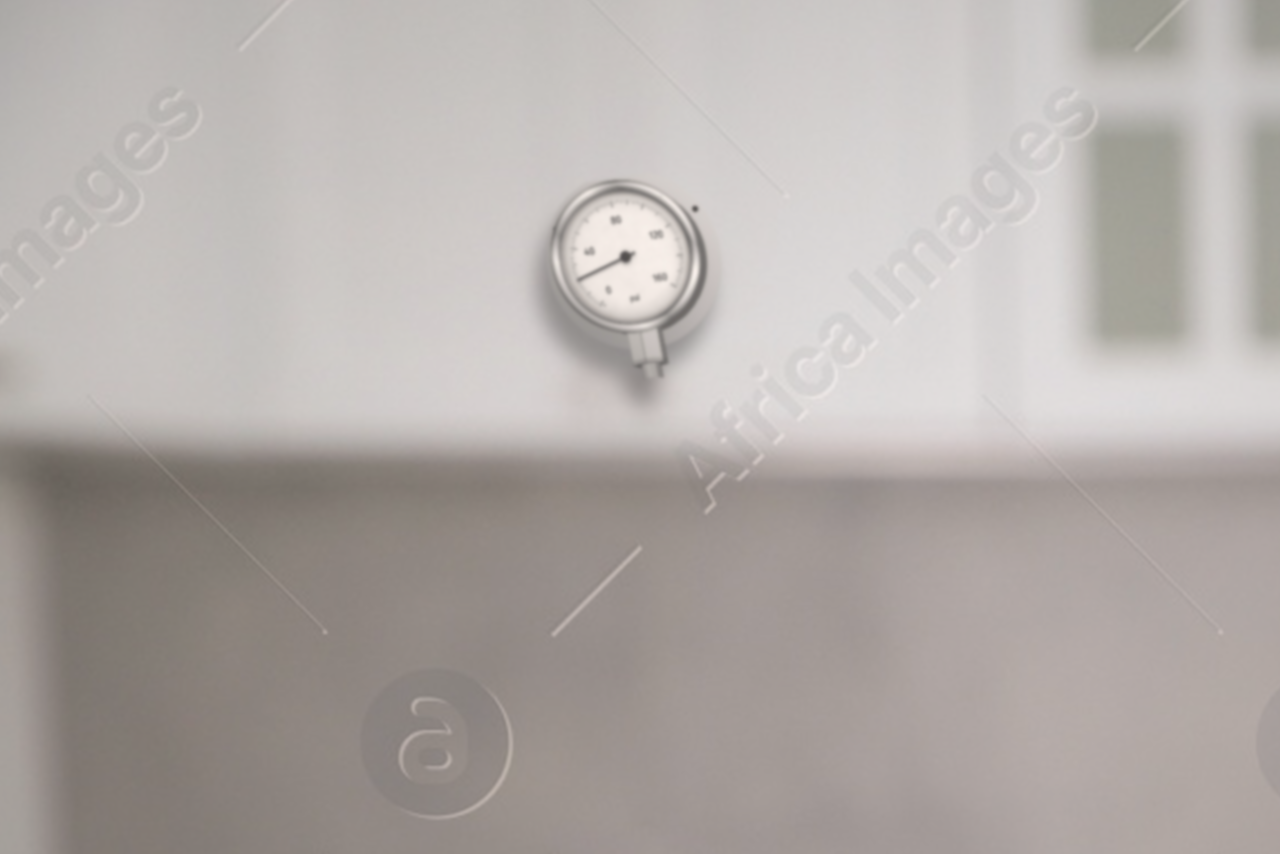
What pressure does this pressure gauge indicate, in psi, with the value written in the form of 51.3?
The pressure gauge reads 20
